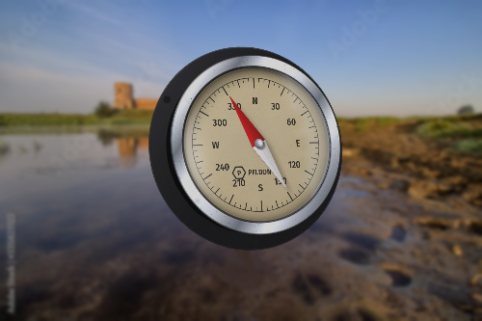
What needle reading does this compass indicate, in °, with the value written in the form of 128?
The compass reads 330
